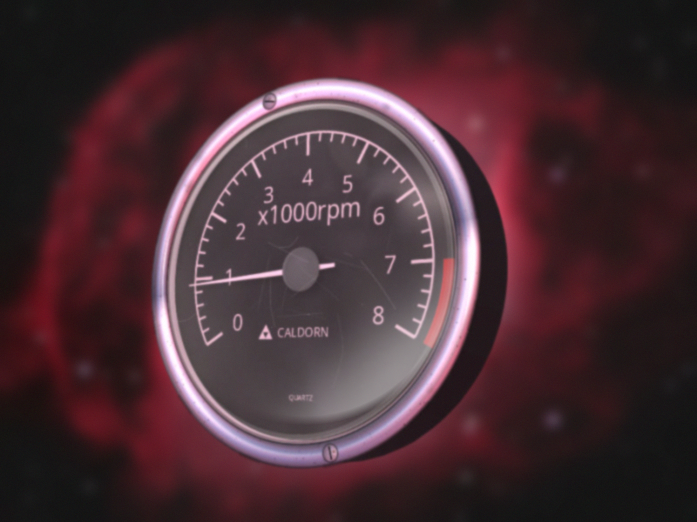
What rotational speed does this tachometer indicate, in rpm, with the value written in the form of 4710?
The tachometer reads 900
